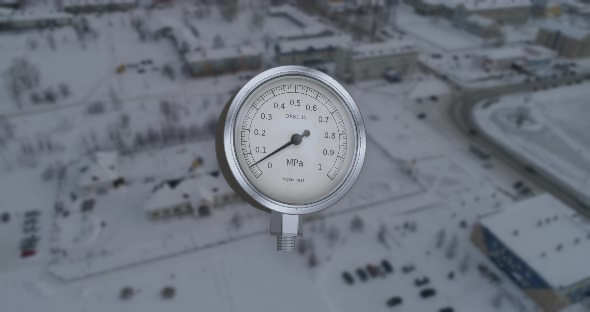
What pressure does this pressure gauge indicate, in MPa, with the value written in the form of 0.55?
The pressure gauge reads 0.05
